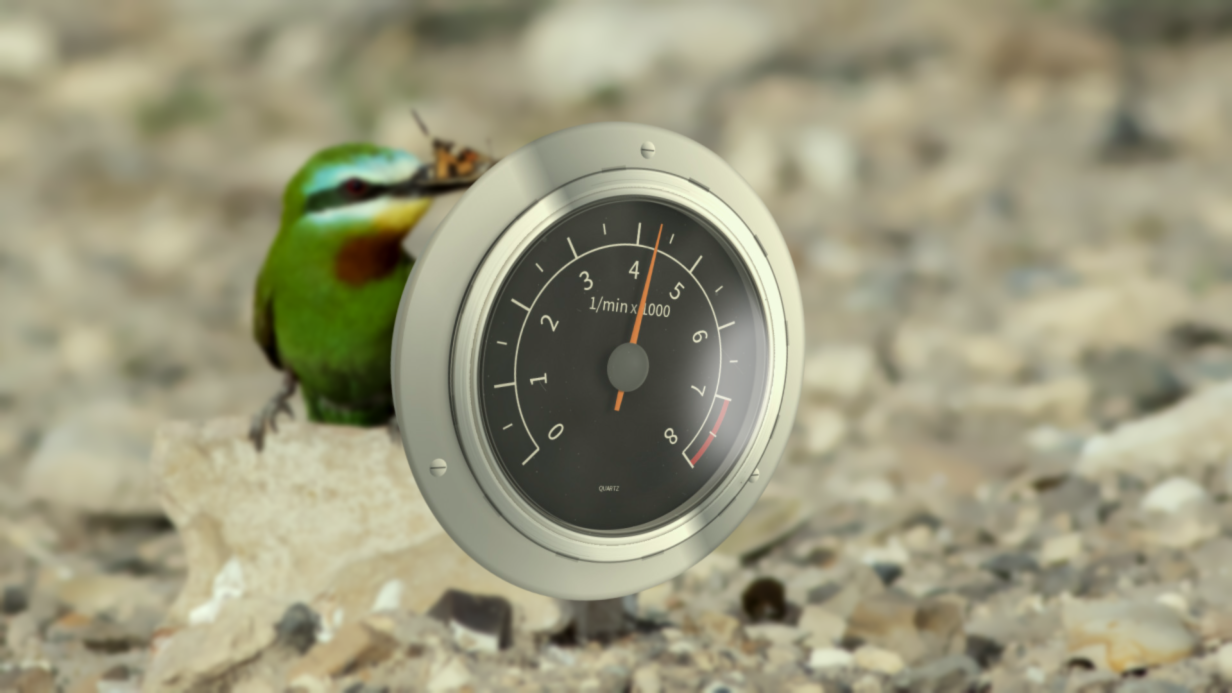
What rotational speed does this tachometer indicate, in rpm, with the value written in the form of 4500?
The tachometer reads 4250
